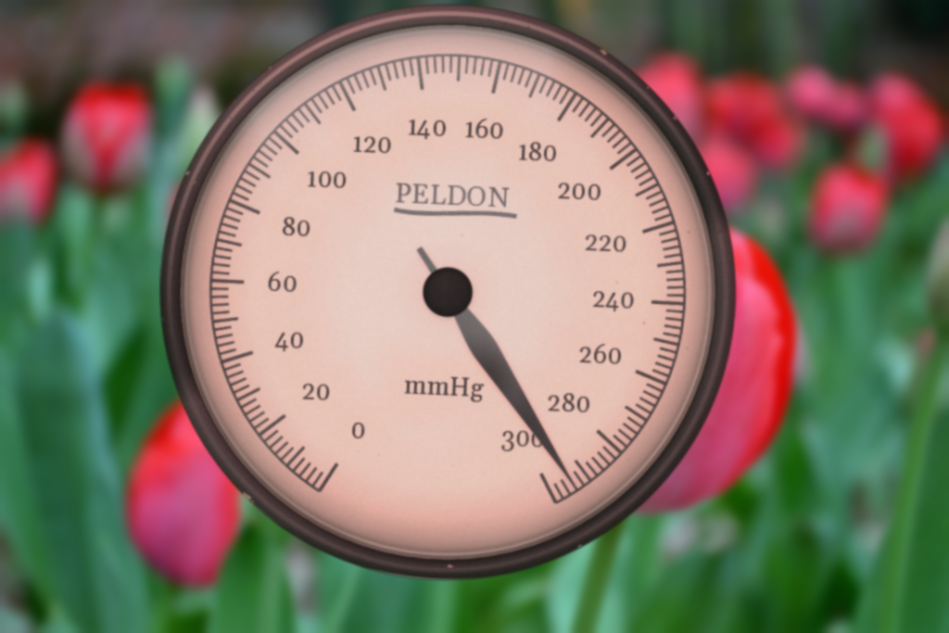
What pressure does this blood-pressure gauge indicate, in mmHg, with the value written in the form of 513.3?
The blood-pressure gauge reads 294
